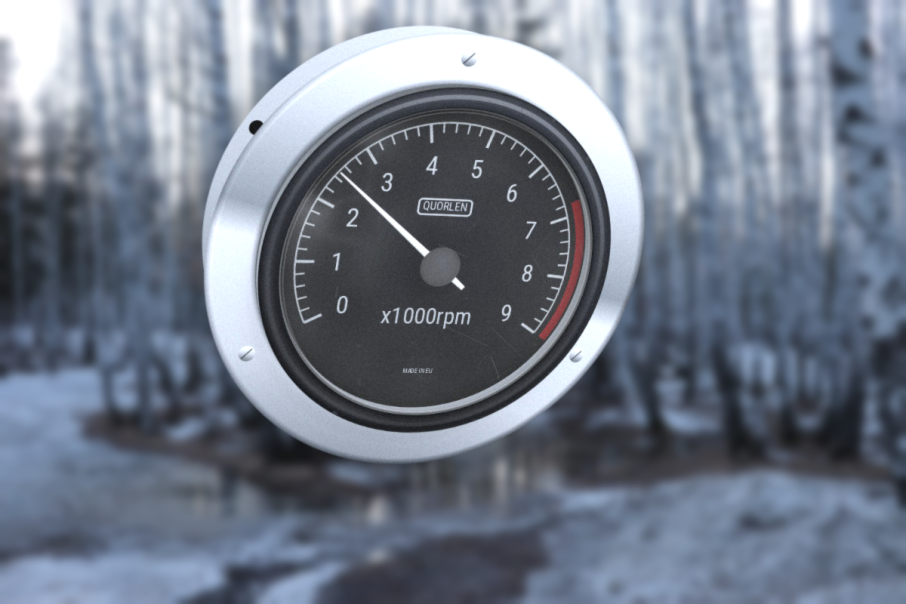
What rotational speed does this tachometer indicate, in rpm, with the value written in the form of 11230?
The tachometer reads 2500
